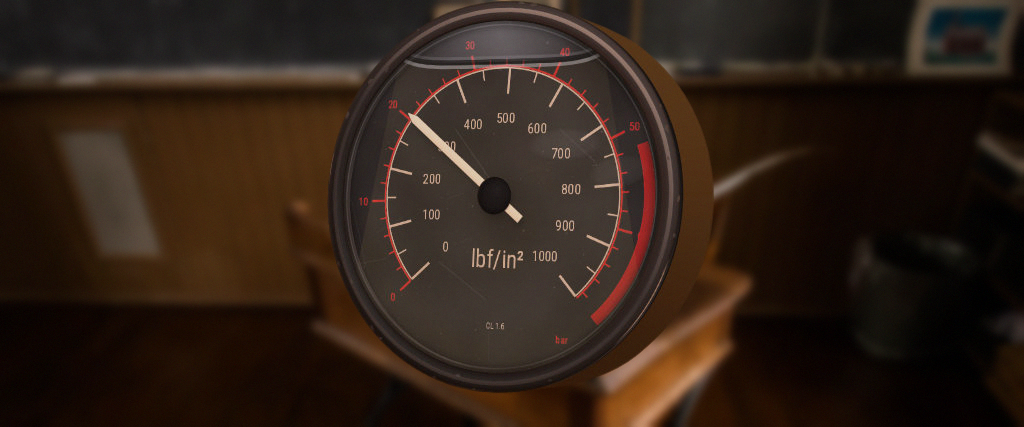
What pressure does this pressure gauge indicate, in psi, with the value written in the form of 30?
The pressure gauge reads 300
